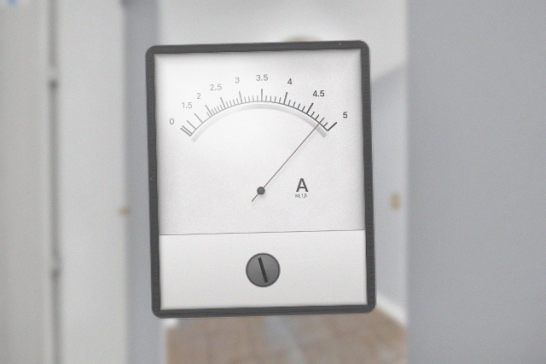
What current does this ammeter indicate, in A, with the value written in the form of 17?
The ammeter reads 4.8
